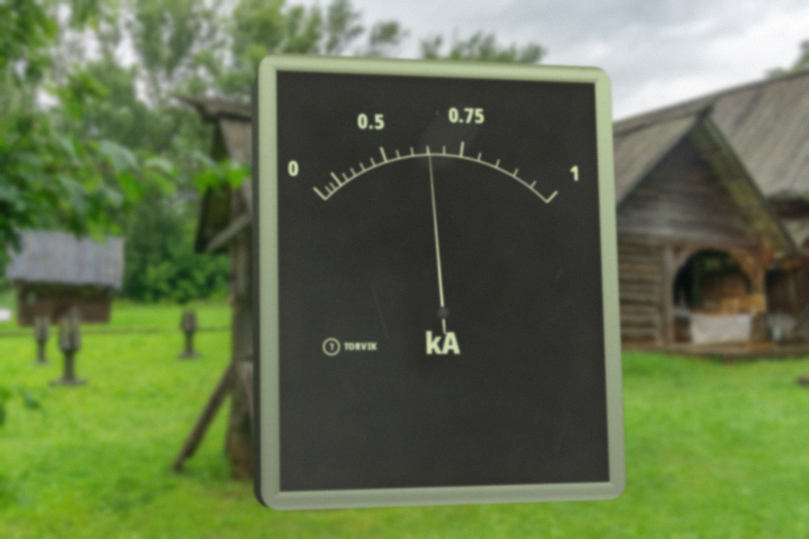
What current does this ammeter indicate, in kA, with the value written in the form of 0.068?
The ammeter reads 0.65
